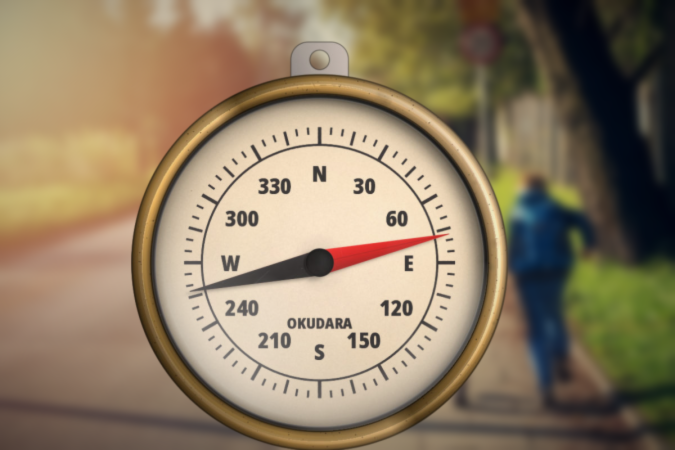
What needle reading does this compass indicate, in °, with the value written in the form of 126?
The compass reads 77.5
